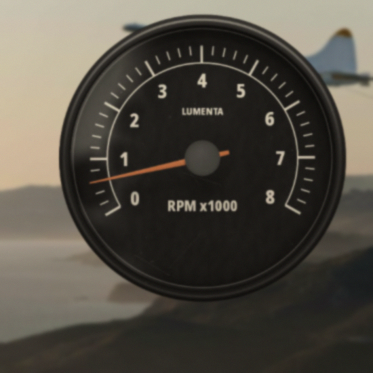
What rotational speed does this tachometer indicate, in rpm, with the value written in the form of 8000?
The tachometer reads 600
